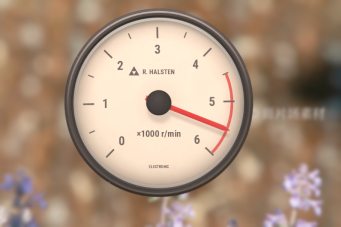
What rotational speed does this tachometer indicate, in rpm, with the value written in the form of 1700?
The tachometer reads 5500
